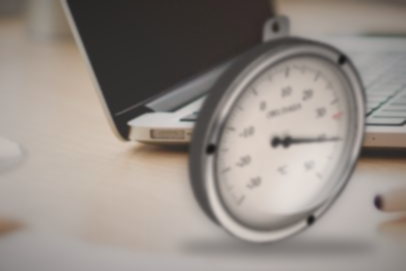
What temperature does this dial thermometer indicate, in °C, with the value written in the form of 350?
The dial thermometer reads 40
